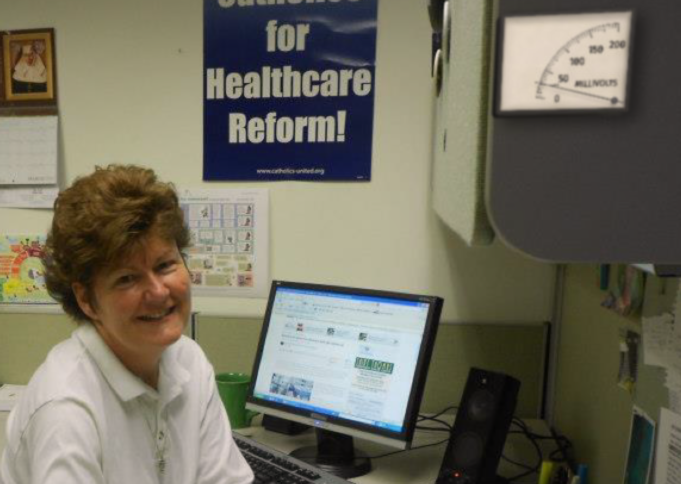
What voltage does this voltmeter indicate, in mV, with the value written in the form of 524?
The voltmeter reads 25
